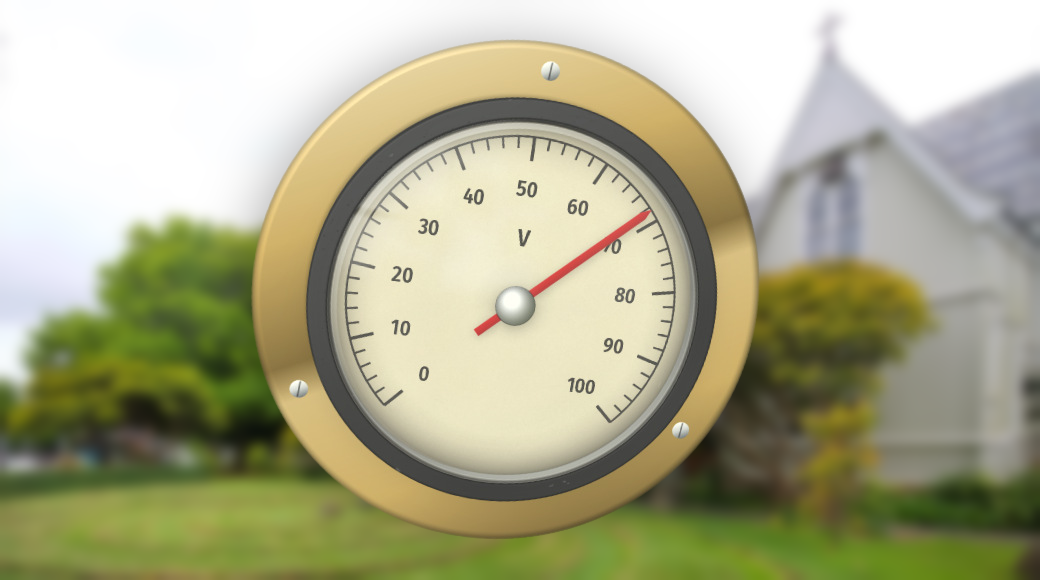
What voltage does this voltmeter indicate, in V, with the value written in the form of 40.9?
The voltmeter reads 68
